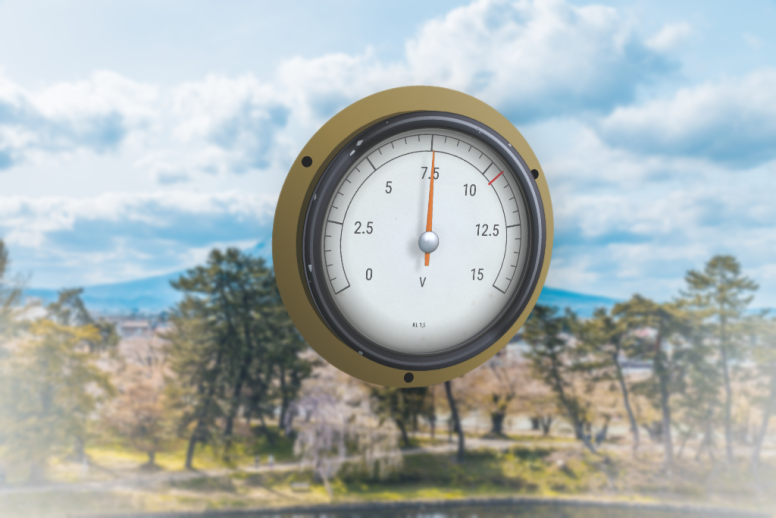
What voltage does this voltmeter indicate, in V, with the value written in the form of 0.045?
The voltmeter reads 7.5
